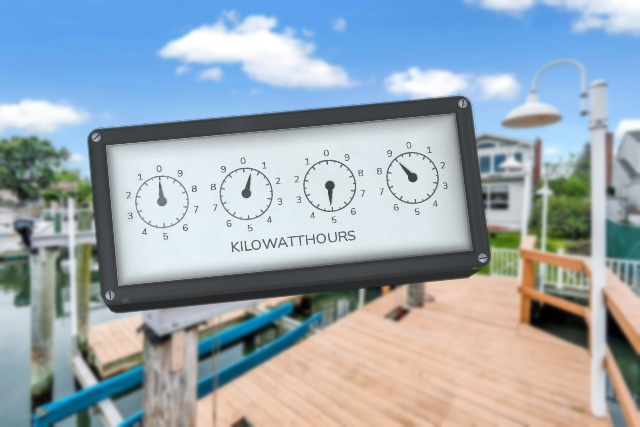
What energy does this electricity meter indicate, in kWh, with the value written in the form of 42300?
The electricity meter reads 49
